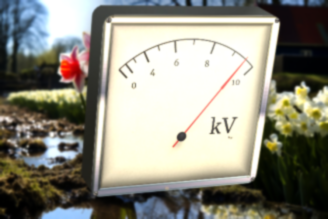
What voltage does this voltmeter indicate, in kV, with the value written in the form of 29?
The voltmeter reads 9.5
